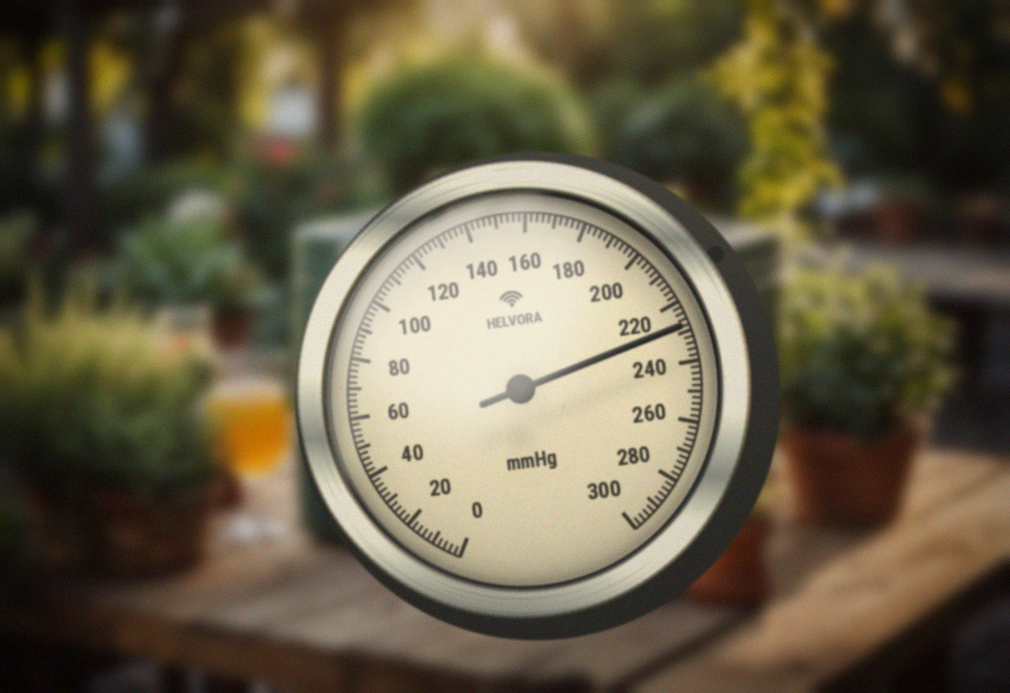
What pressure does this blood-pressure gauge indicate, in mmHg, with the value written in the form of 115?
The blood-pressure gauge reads 228
